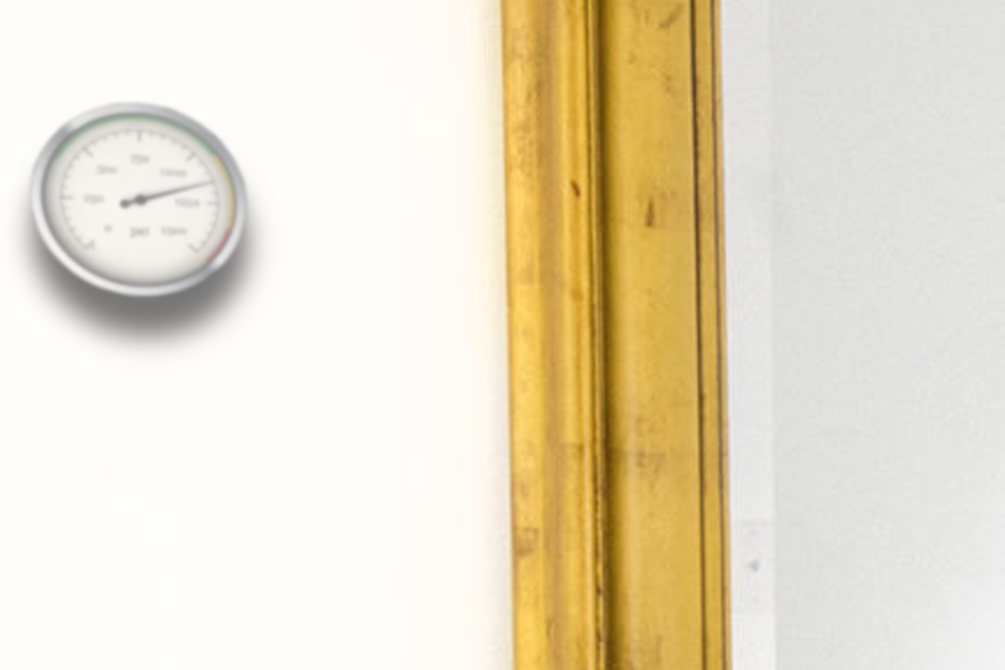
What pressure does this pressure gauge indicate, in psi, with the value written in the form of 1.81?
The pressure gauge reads 1150
